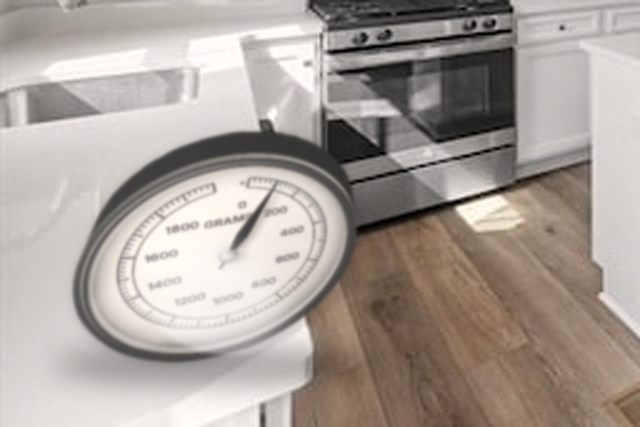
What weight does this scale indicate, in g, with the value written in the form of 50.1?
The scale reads 100
